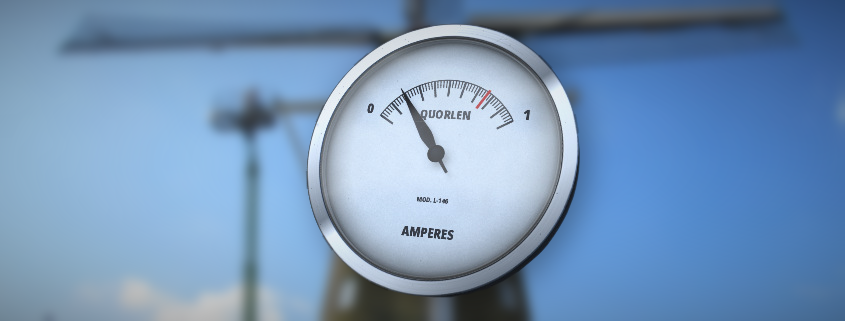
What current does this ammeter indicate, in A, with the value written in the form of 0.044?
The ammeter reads 0.2
